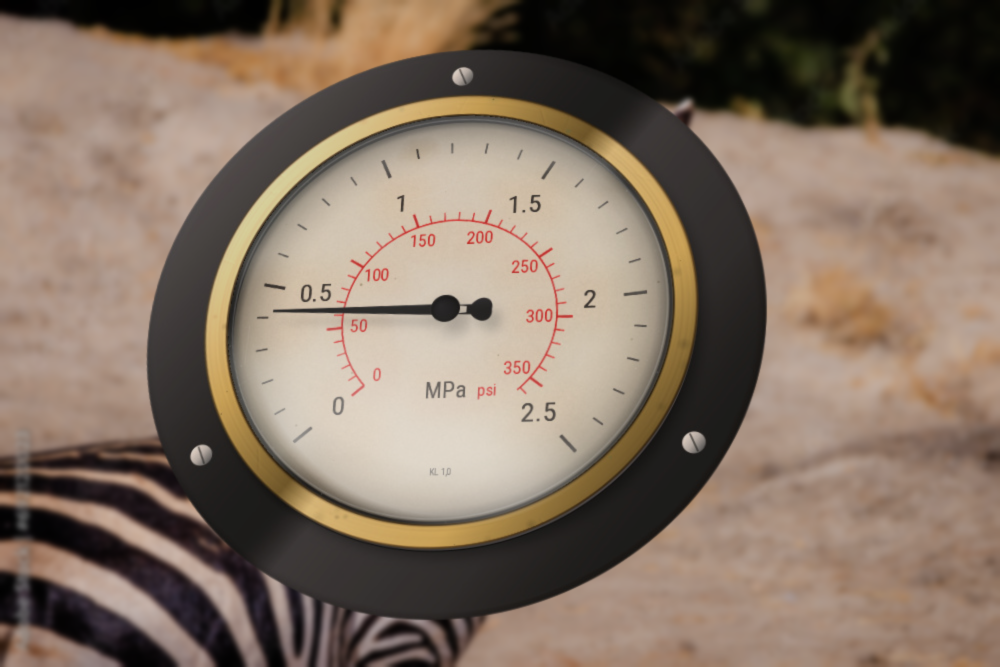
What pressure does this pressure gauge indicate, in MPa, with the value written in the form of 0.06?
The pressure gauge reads 0.4
